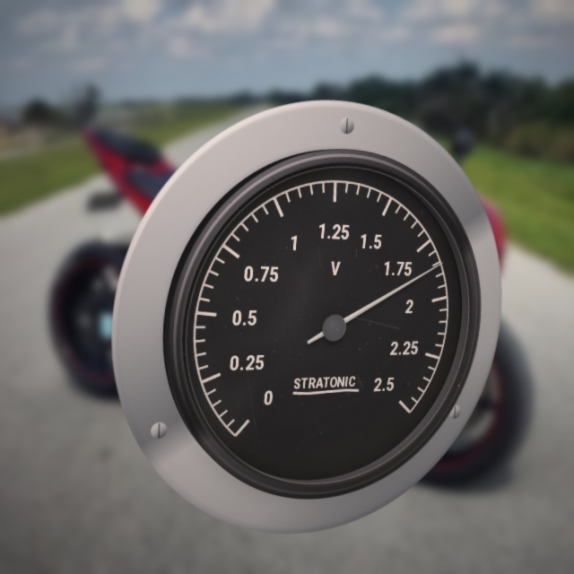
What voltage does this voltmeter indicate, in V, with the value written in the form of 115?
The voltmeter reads 1.85
